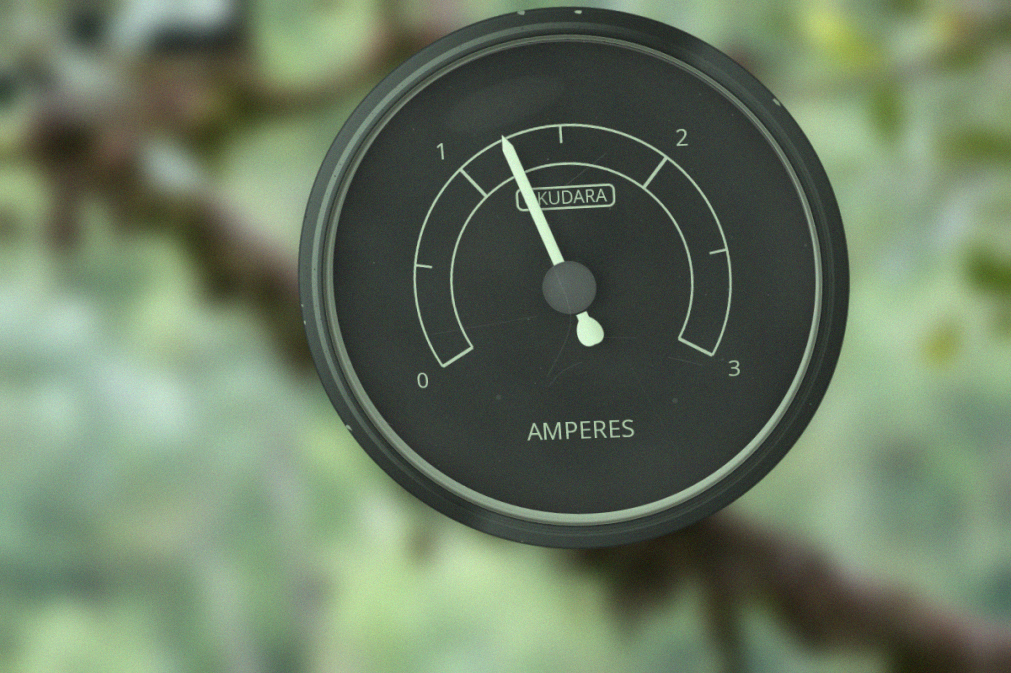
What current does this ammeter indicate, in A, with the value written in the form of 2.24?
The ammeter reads 1.25
